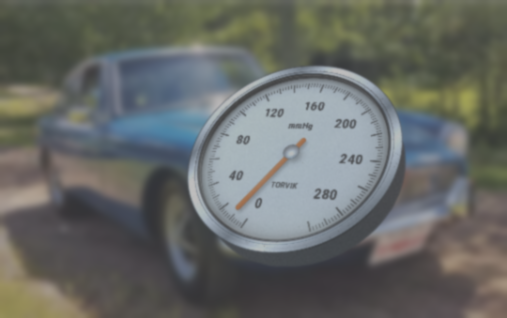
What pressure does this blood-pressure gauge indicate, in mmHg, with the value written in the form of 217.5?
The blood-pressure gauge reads 10
